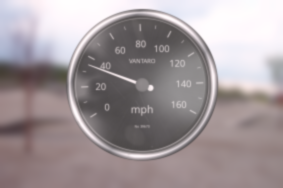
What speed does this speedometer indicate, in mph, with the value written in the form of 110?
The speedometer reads 35
